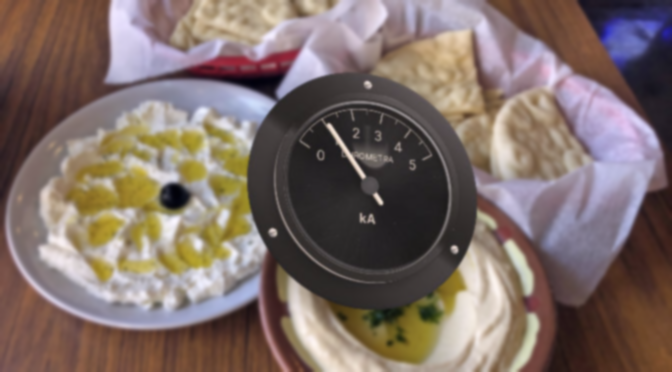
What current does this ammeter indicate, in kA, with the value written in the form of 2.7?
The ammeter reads 1
